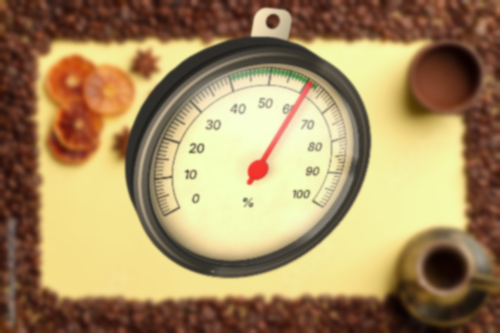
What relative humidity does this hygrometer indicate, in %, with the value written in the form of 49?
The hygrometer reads 60
